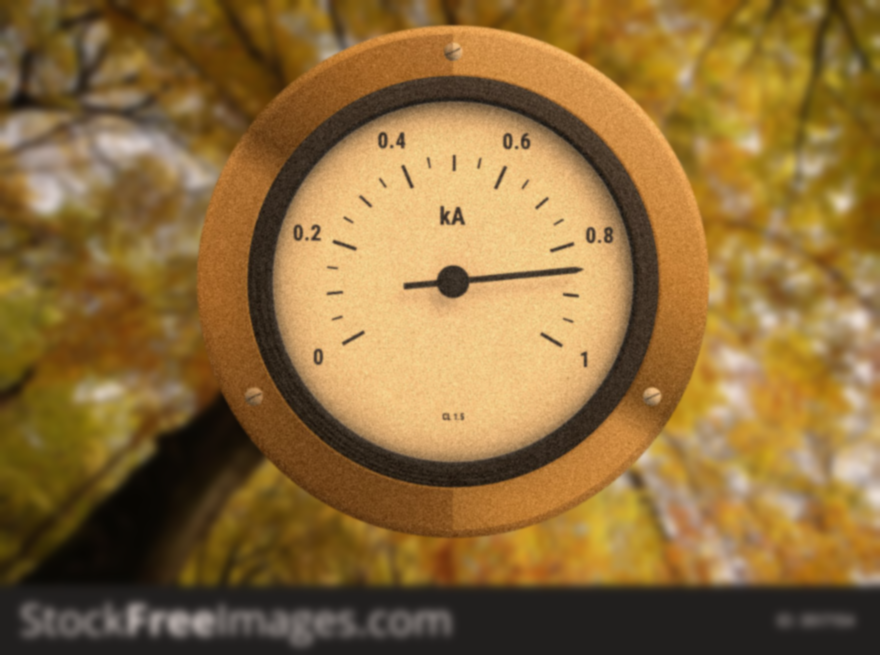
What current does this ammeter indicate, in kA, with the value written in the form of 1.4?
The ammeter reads 0.85
